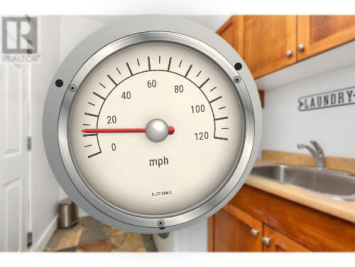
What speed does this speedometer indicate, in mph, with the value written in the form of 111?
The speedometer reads 12.5
